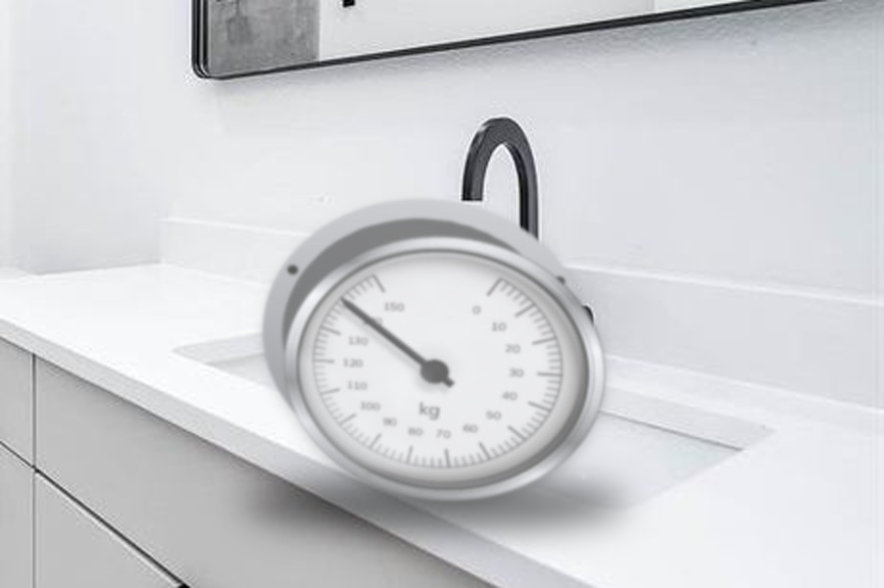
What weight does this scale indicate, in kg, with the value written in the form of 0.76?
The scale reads 140
